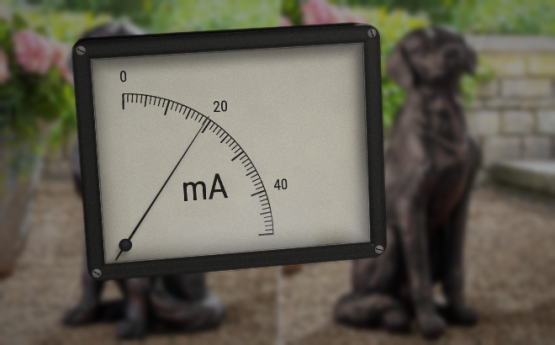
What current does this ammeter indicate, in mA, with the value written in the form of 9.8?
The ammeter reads 19
